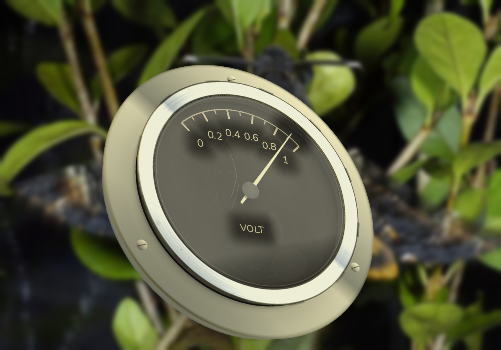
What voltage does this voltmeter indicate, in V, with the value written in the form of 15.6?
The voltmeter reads 0.9
